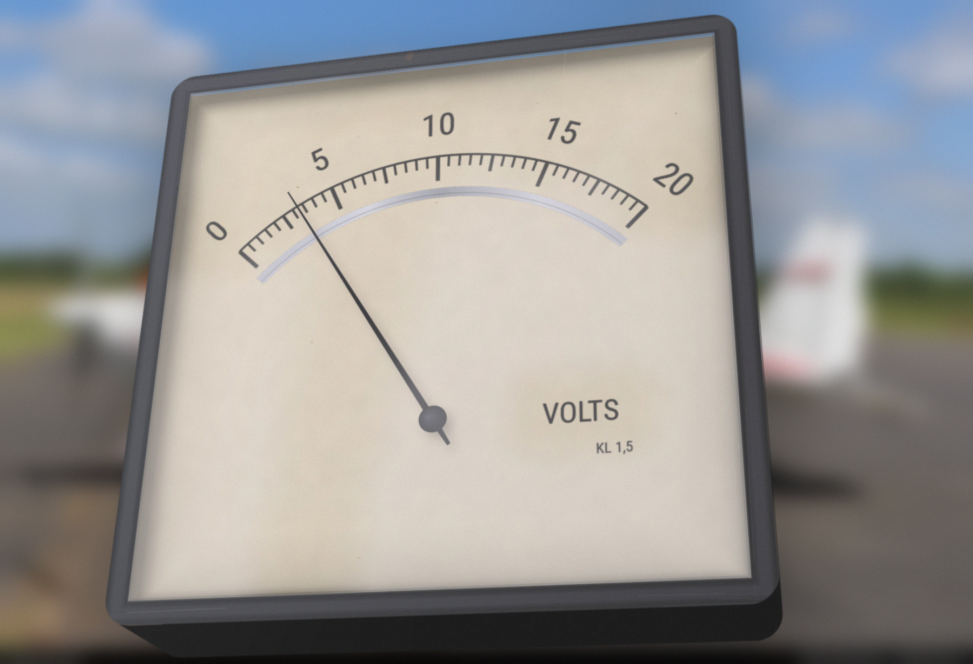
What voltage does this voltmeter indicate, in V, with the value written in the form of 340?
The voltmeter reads 3.25
